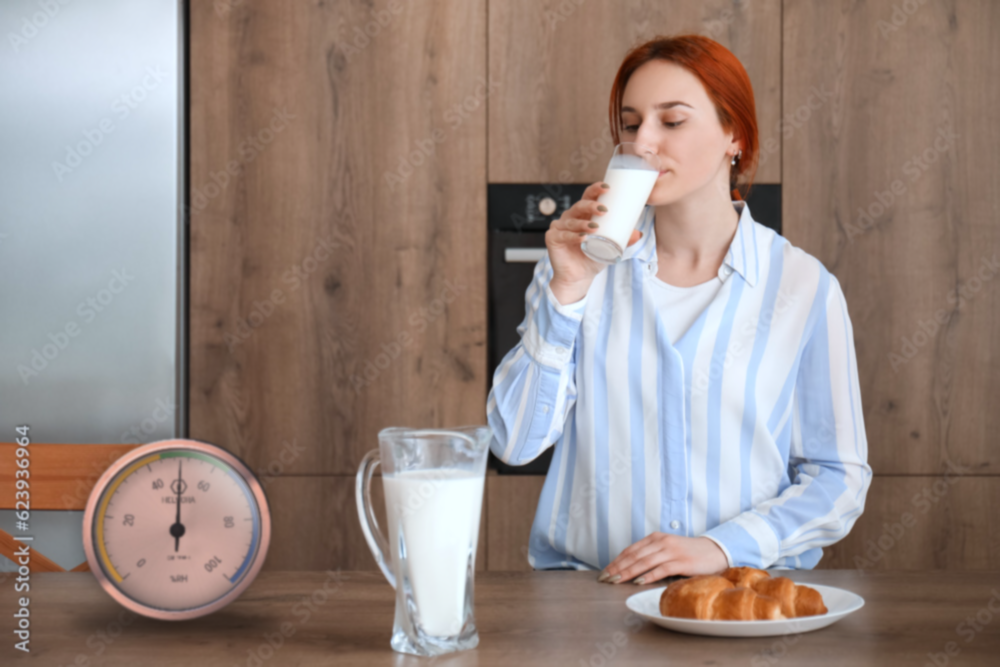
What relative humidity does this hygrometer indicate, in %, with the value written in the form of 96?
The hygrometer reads 50
